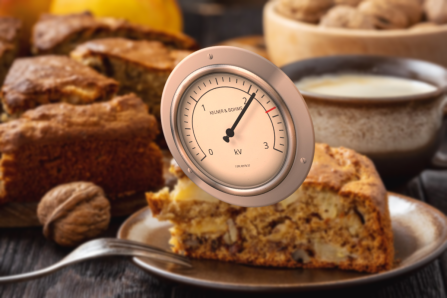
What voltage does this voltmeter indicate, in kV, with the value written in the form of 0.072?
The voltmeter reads 2.1
